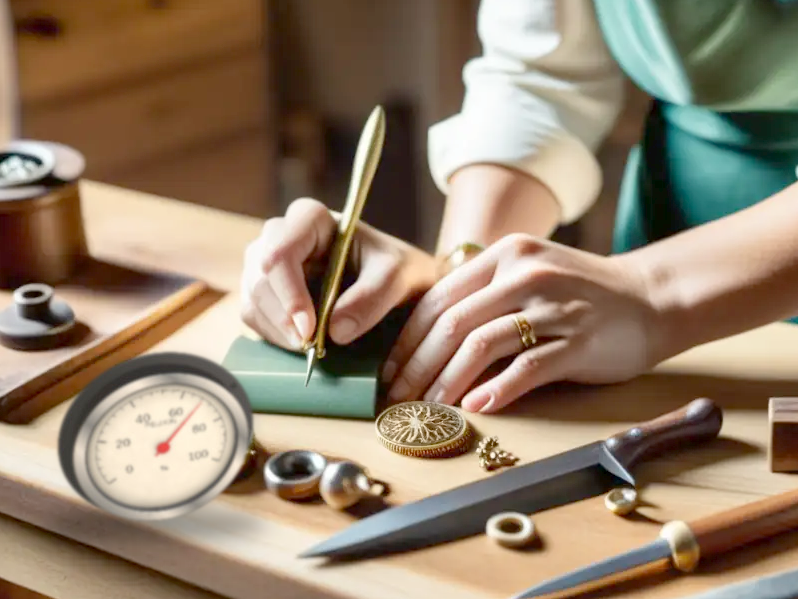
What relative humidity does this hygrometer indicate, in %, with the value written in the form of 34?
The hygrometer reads 68
